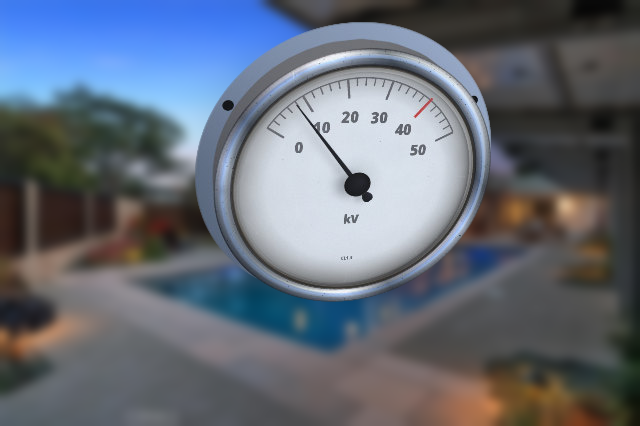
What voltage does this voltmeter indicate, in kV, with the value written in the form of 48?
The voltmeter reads 8
